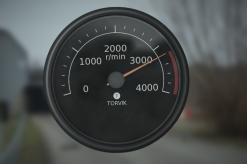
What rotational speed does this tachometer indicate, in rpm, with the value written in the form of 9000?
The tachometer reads 3200
